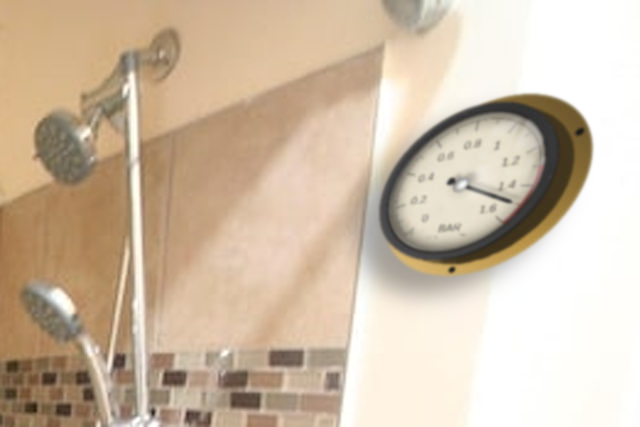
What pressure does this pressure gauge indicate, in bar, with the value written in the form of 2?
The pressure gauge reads 1.5
